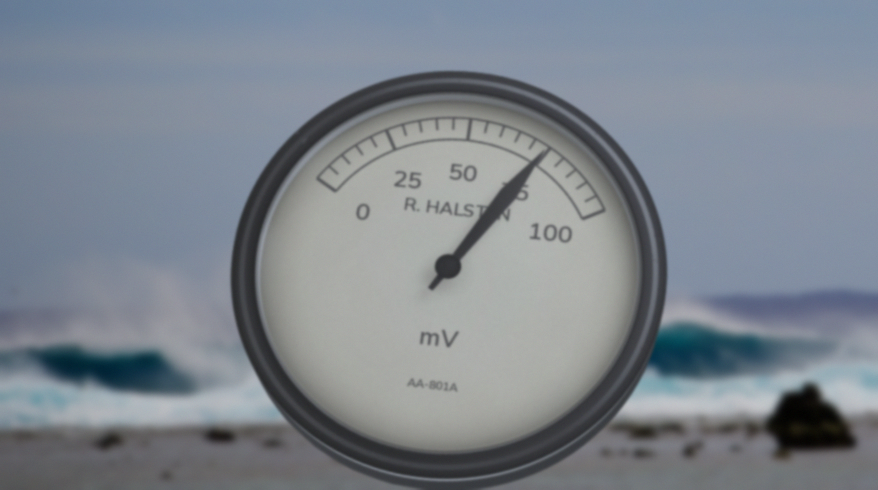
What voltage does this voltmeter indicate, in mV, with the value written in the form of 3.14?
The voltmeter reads 75
